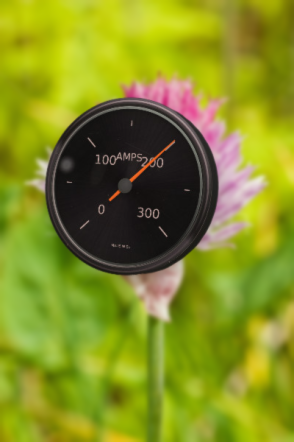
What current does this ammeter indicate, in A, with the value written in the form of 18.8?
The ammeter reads 200
